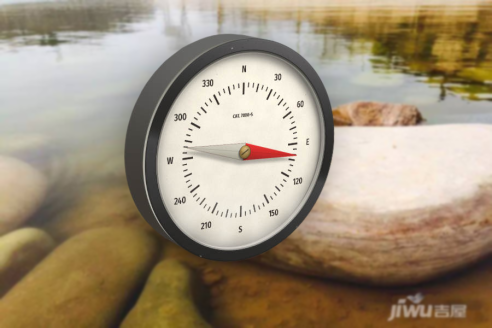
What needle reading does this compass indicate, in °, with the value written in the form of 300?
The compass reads 100
